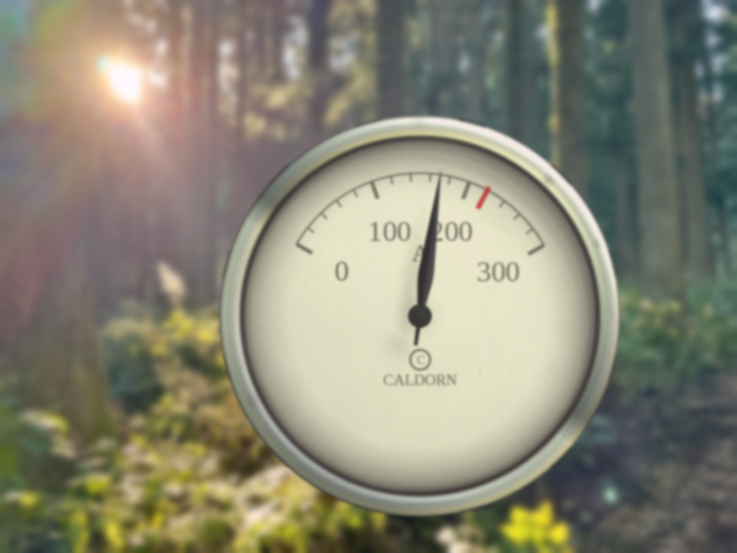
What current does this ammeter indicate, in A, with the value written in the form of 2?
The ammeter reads 170
